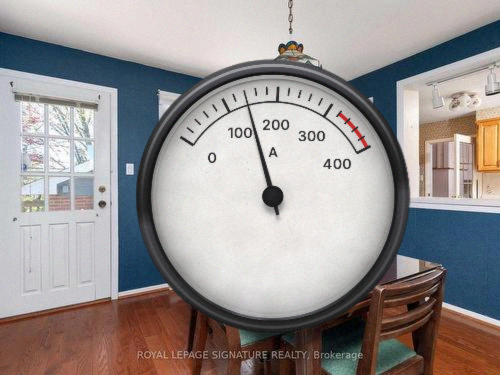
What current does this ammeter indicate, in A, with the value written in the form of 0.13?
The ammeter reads 140
